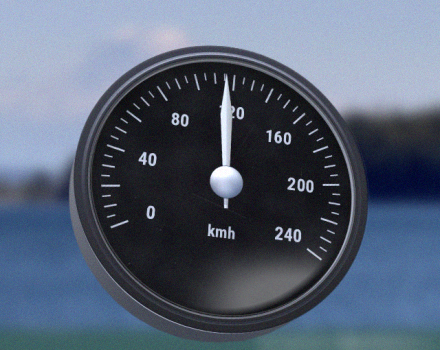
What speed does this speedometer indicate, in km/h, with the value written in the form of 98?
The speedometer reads 115
